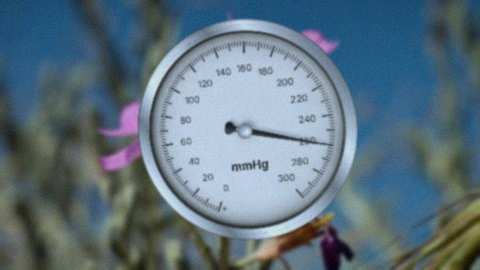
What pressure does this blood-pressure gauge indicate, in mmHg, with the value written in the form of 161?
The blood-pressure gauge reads 260
